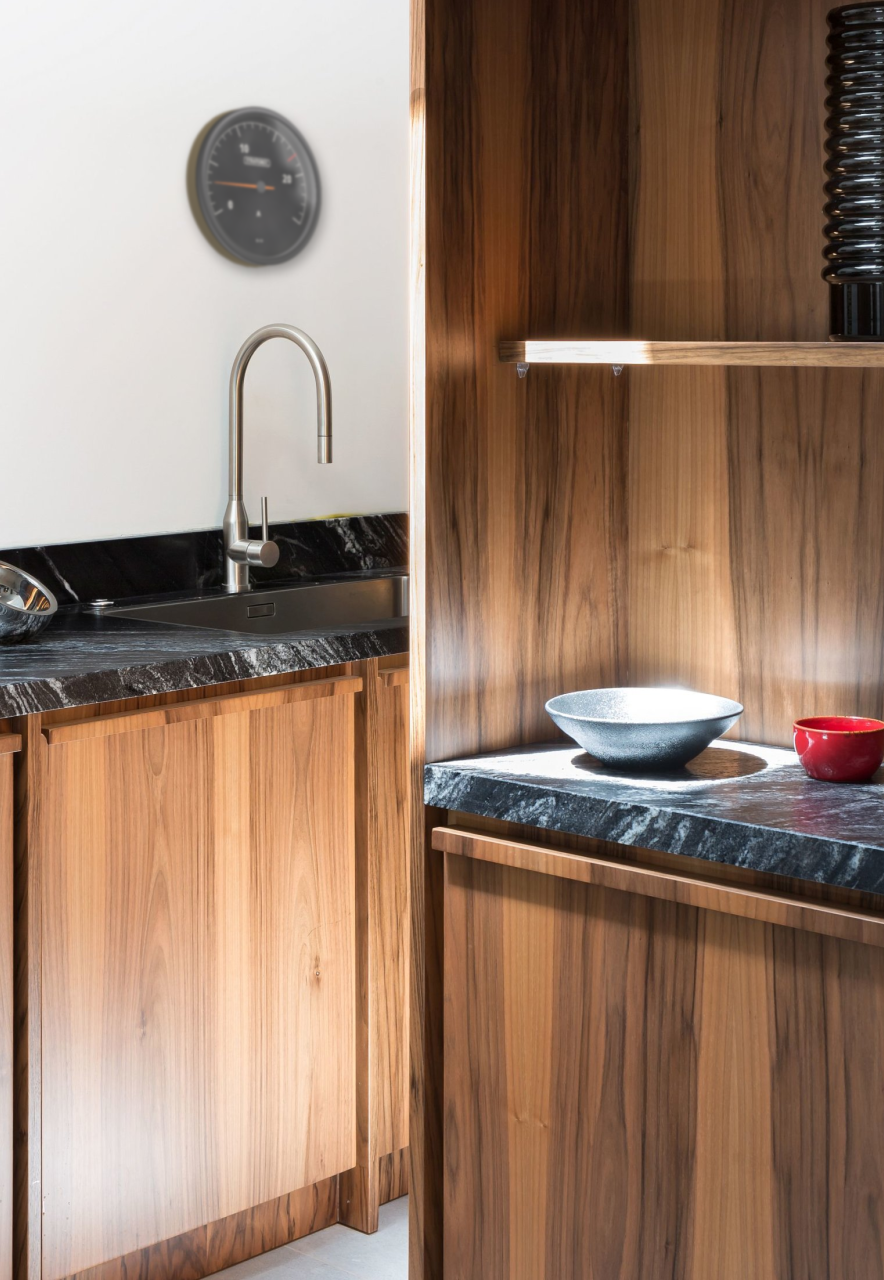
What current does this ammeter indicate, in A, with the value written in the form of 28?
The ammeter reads 3
